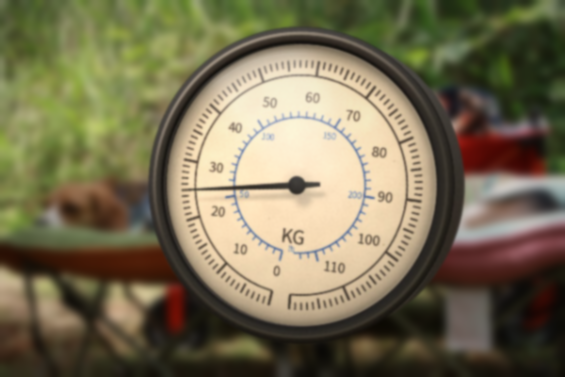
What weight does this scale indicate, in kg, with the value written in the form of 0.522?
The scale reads 25
